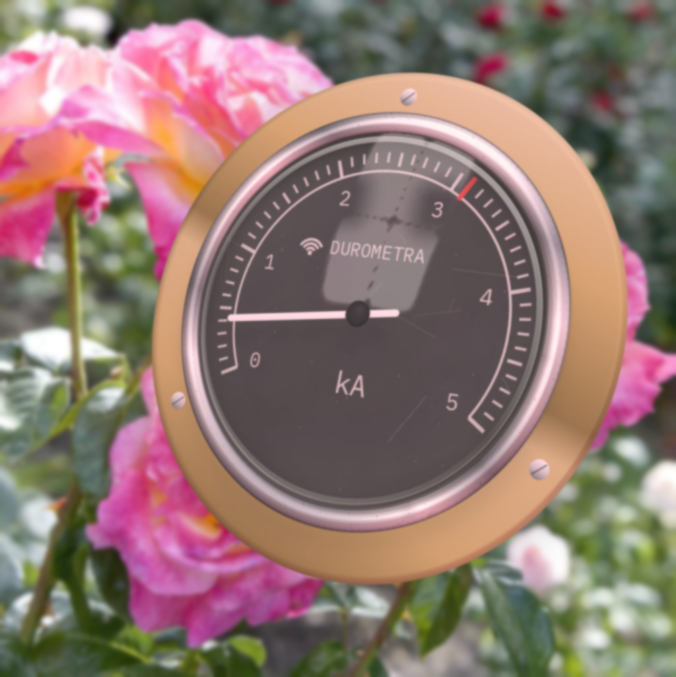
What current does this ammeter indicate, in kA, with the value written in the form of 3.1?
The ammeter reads 0.4
